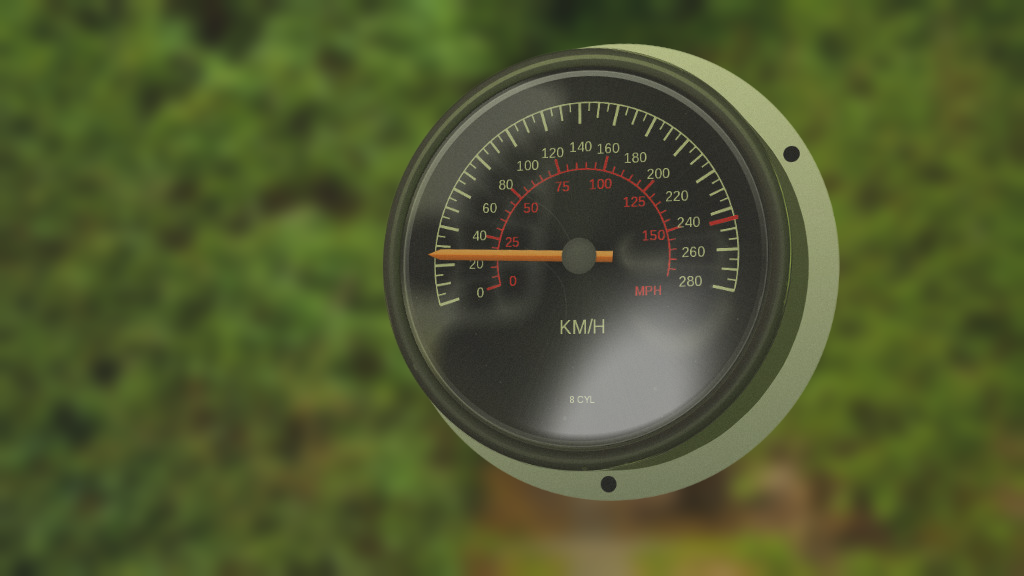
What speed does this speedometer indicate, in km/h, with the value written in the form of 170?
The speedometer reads 25
